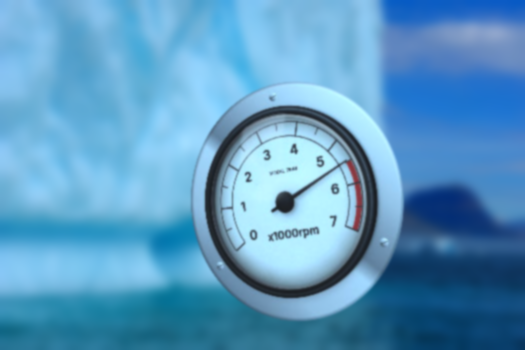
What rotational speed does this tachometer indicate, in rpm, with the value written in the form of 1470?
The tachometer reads 5500
